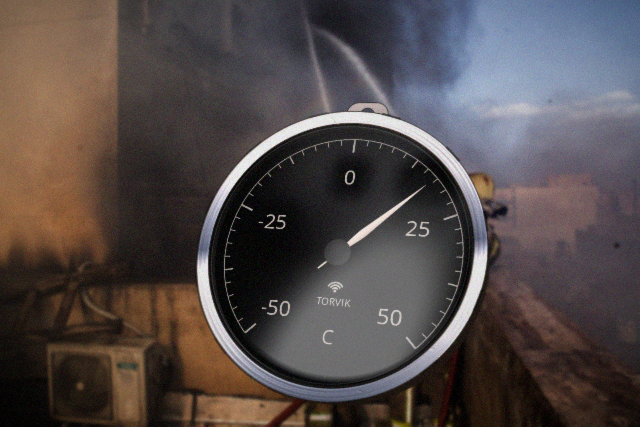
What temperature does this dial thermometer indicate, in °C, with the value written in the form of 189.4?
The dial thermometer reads 17.5
